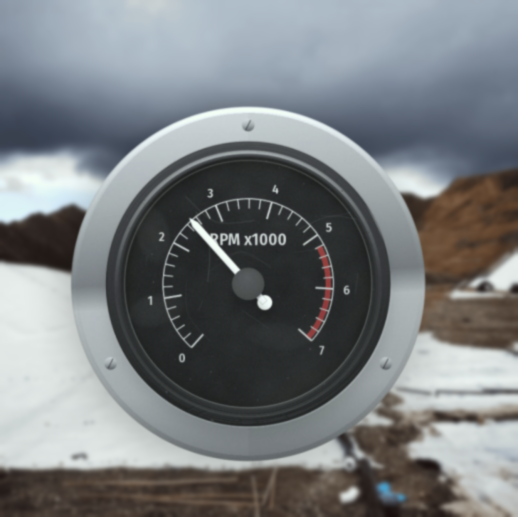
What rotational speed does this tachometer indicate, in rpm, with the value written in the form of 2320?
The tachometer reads 2500
